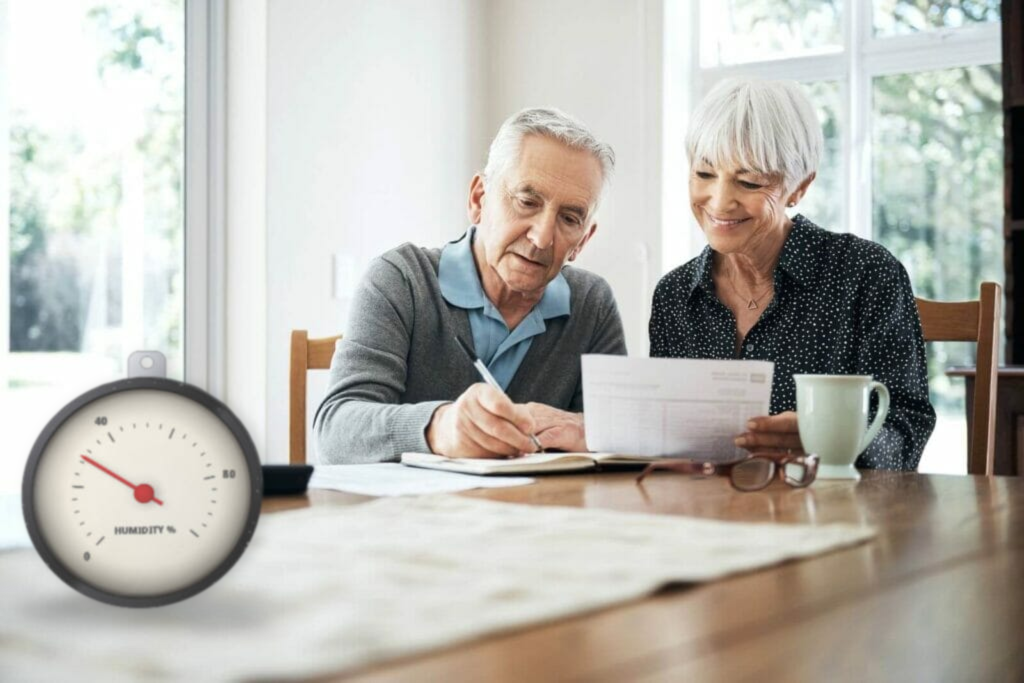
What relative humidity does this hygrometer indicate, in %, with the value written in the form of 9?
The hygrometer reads 30
